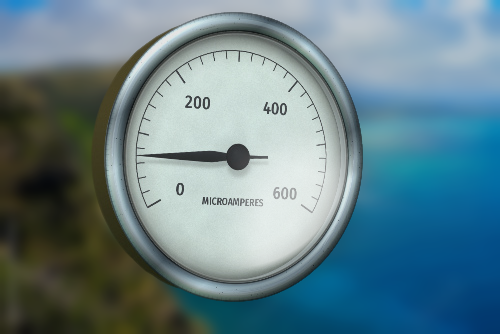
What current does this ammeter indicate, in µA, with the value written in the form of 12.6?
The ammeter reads 70
